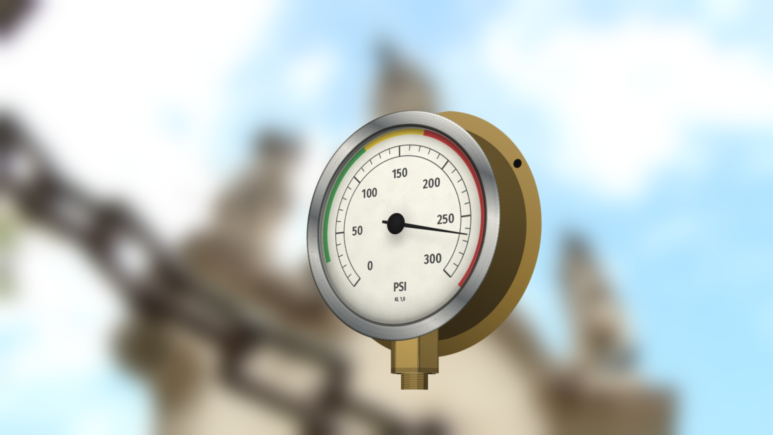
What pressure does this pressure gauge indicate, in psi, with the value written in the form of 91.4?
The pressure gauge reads 265
